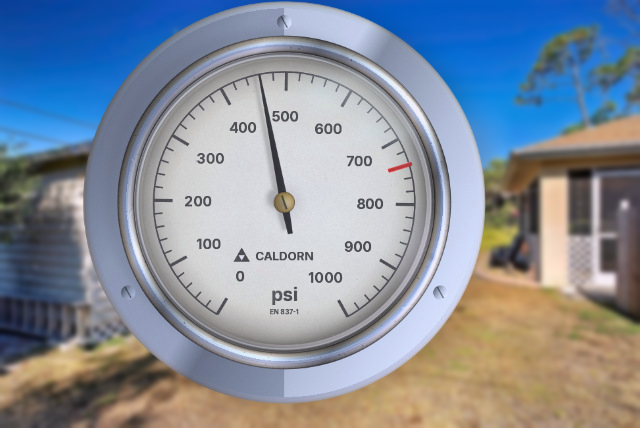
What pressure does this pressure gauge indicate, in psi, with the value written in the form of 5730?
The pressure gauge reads 460
